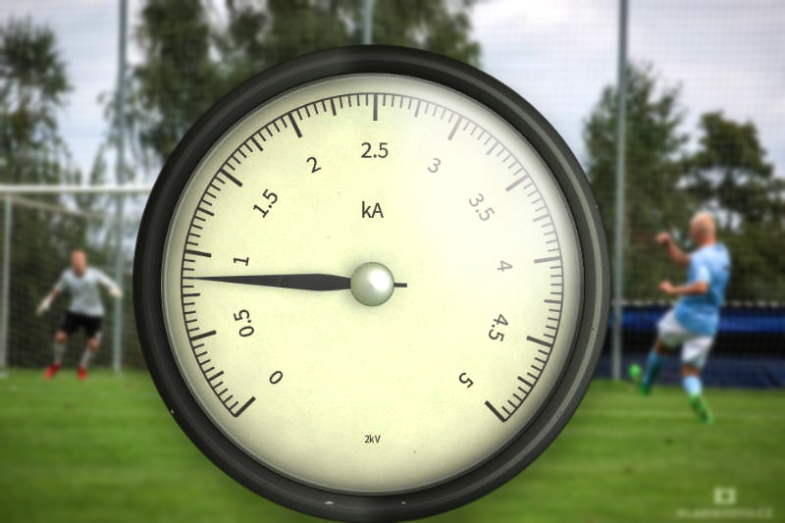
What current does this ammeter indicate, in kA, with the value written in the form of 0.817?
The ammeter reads 0.85
